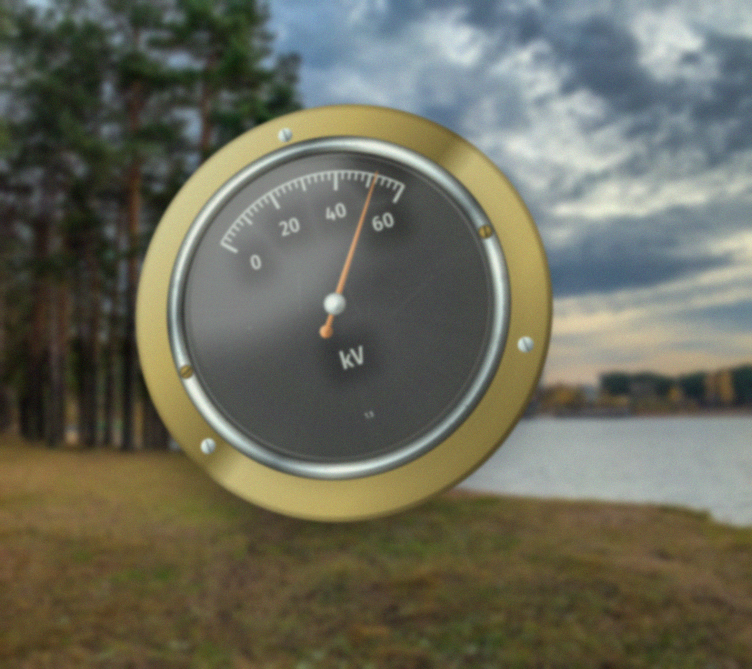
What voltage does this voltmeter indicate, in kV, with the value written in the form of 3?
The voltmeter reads 52
